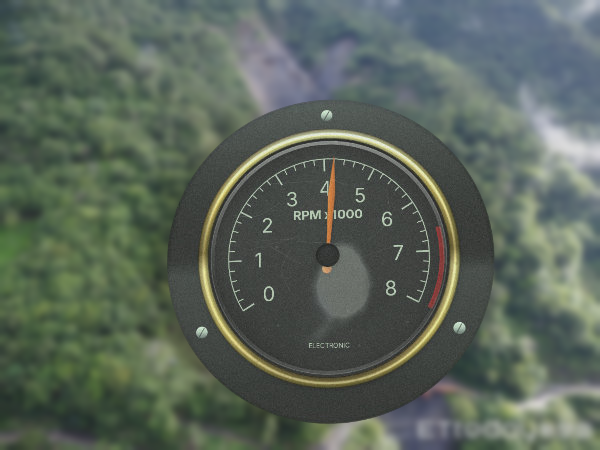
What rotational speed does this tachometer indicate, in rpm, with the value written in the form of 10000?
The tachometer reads 4200
